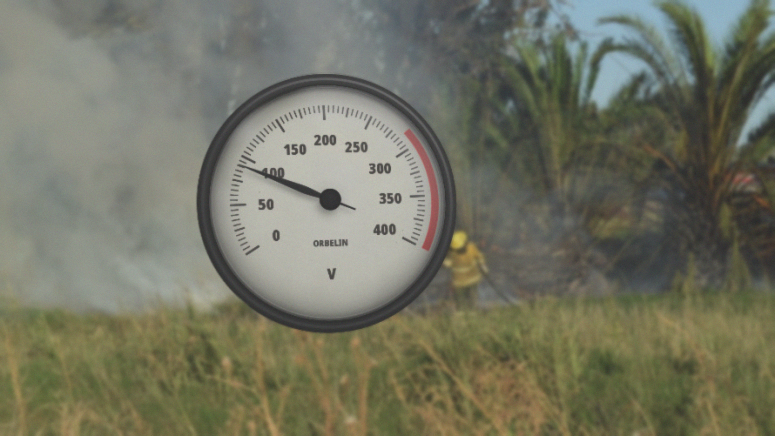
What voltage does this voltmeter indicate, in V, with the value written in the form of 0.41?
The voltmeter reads 90
